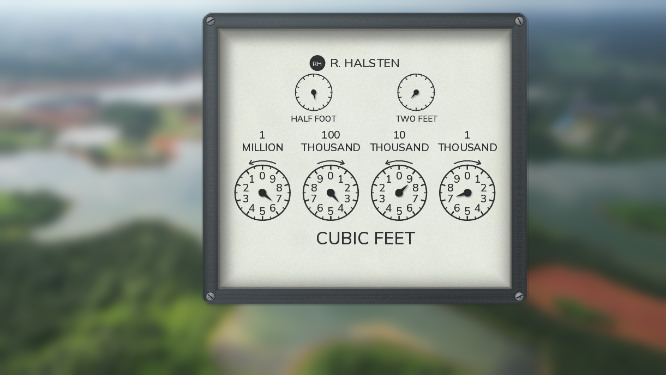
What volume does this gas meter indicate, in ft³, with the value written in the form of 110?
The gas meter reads 638700
